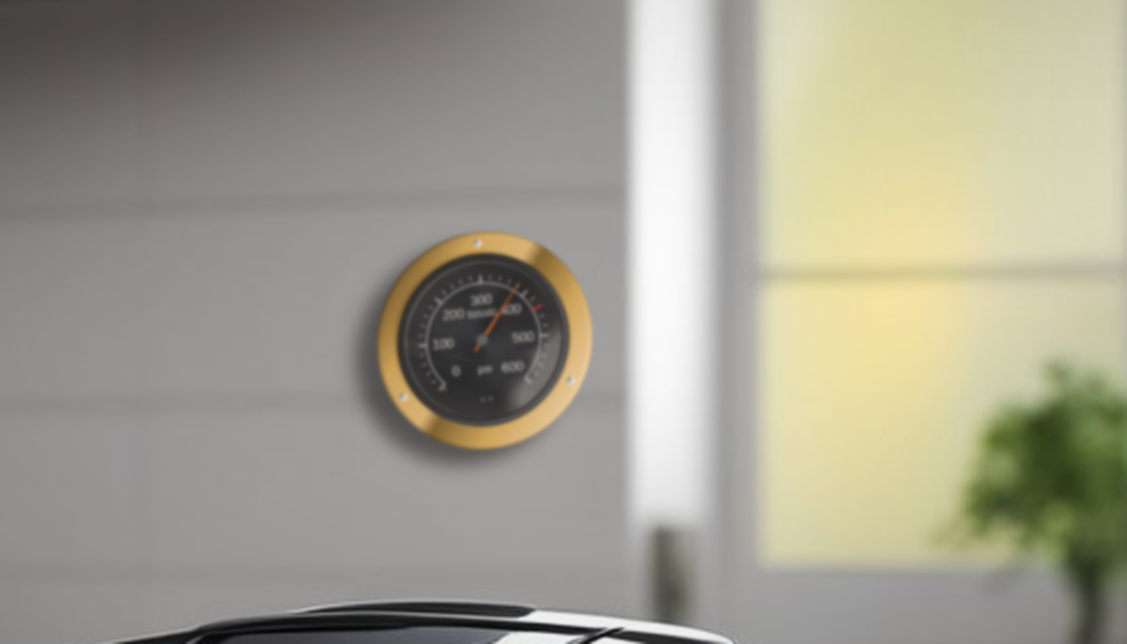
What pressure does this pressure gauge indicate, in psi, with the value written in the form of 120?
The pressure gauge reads 380
